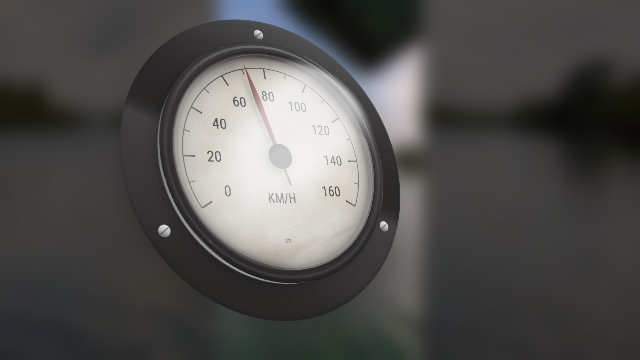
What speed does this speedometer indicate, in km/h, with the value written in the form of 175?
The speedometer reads 70
